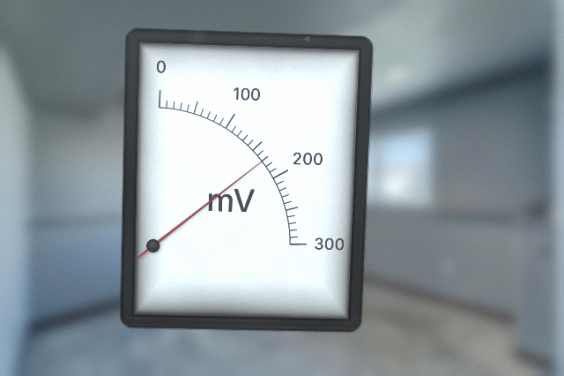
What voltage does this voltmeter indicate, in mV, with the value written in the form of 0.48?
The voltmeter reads 170
